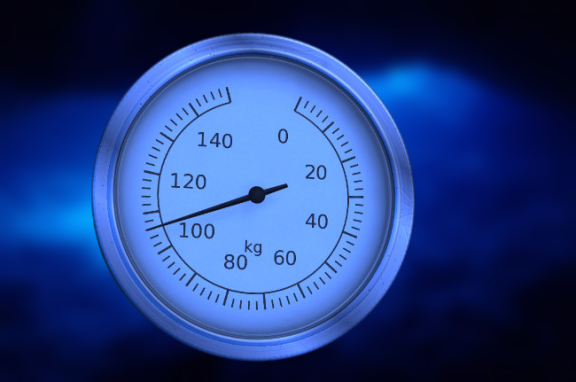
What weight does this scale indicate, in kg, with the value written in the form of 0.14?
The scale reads 106
